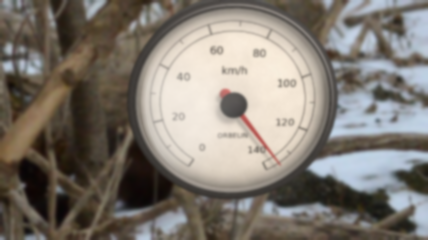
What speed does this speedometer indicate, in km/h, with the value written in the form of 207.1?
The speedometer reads 135
